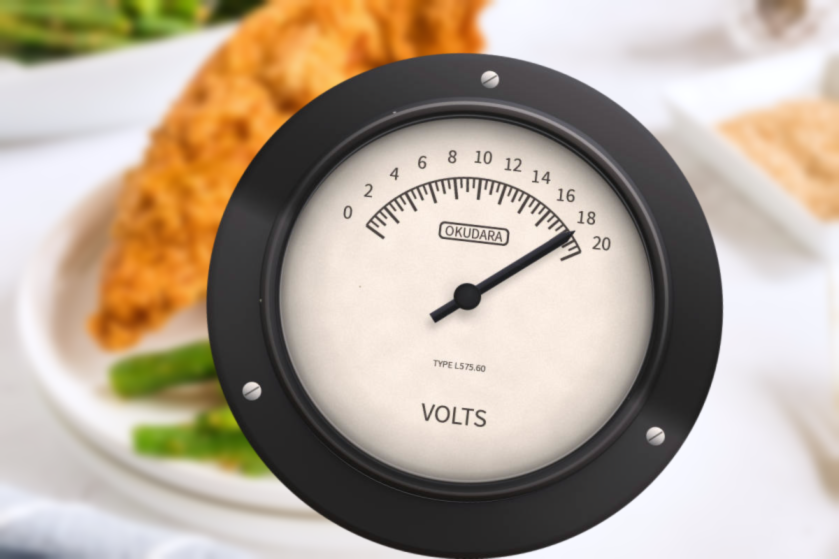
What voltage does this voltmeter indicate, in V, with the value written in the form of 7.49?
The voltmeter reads 18.5
